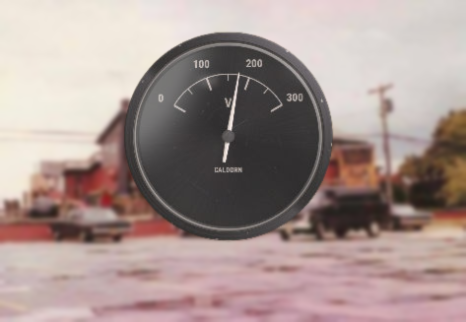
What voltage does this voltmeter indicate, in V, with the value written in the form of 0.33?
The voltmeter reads 175
